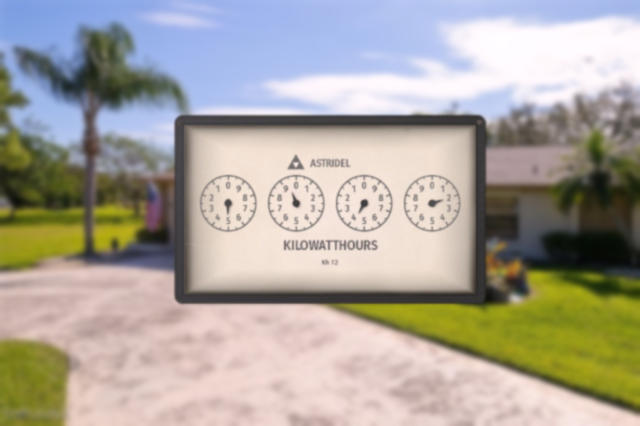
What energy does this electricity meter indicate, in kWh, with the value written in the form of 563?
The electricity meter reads 4942
